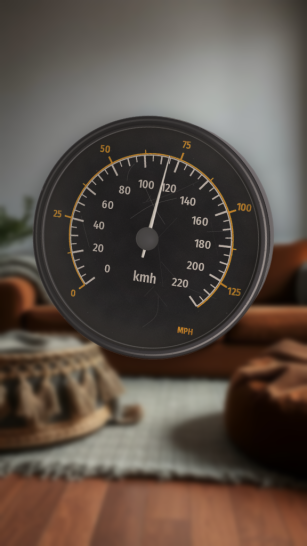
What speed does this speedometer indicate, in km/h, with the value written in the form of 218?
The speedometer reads 115
